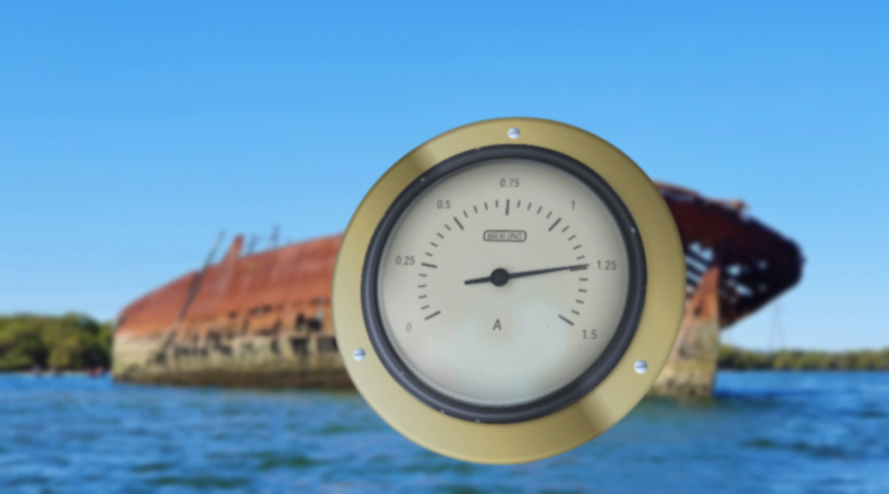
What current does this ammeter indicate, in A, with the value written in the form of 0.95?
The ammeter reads 1.25
